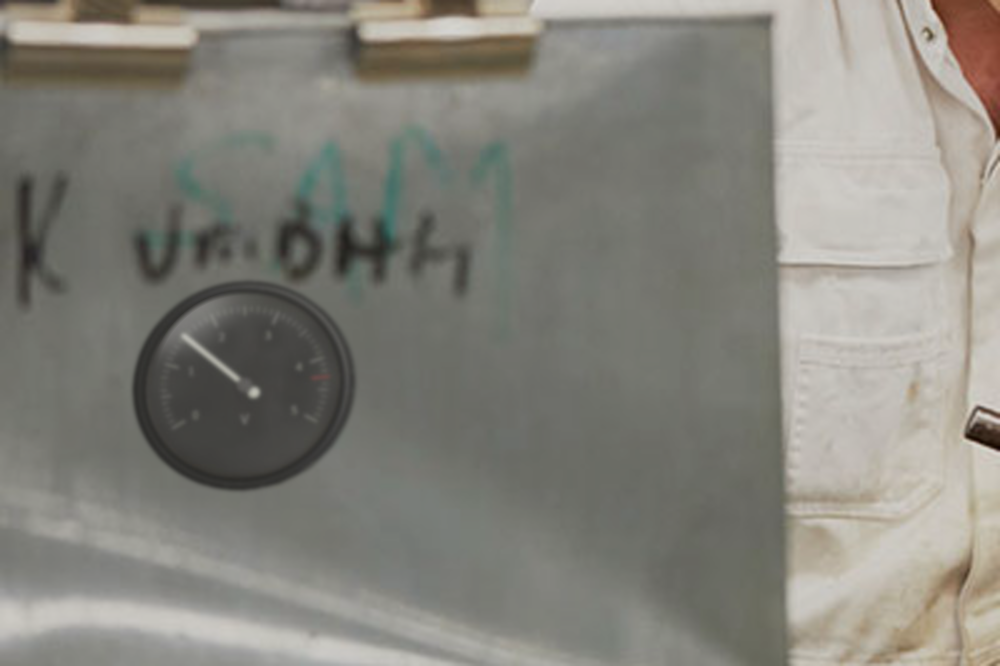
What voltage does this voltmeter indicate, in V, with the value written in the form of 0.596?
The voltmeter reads 1.5
